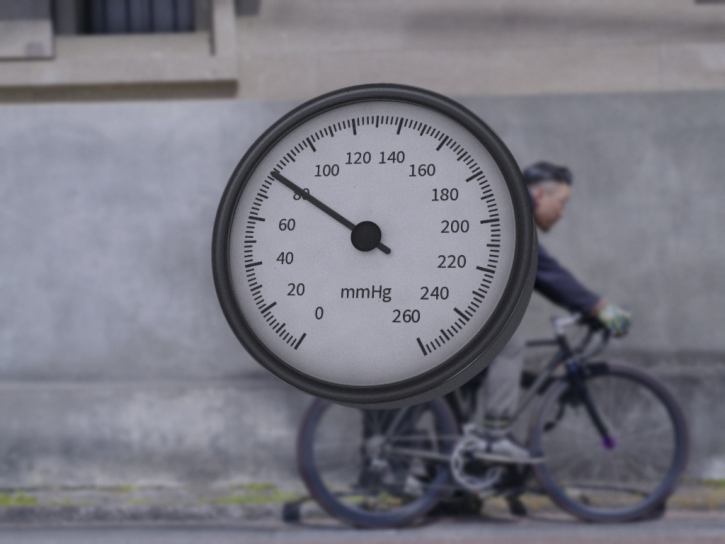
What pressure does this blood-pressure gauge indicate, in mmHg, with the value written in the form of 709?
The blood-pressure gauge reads 80
